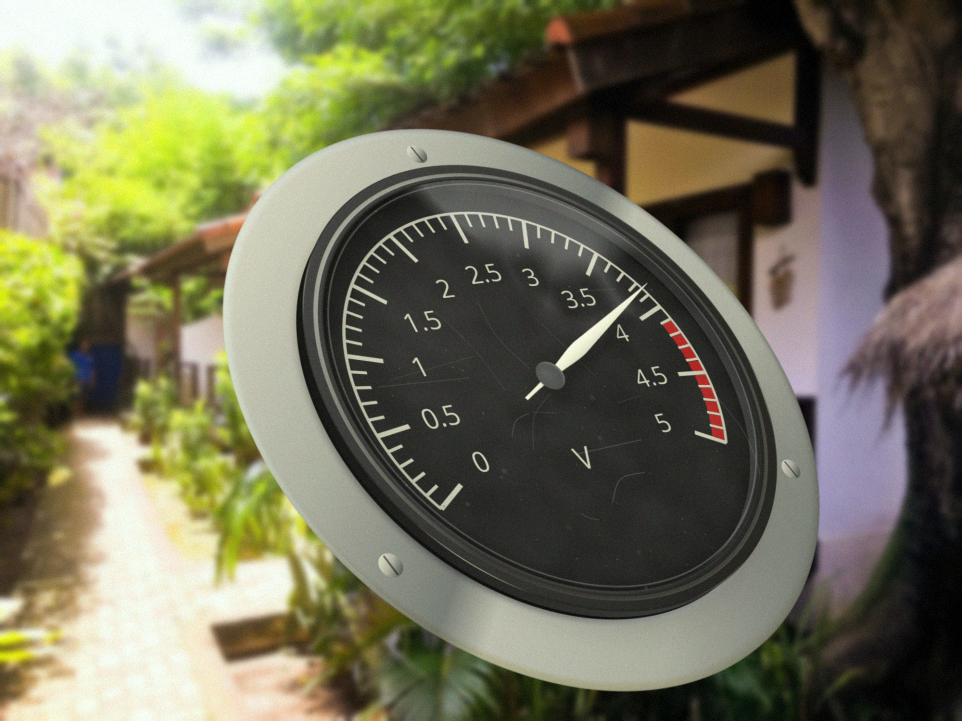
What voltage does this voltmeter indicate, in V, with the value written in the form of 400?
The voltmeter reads 3.85
